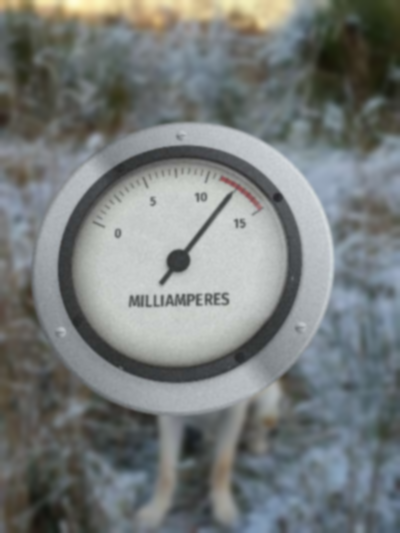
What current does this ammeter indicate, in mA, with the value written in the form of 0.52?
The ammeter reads 12.5
